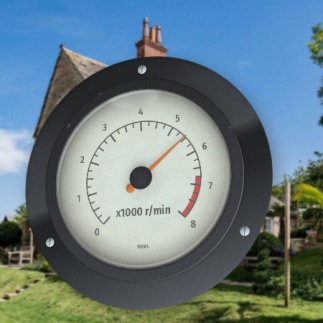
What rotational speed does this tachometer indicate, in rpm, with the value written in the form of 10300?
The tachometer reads 5500
